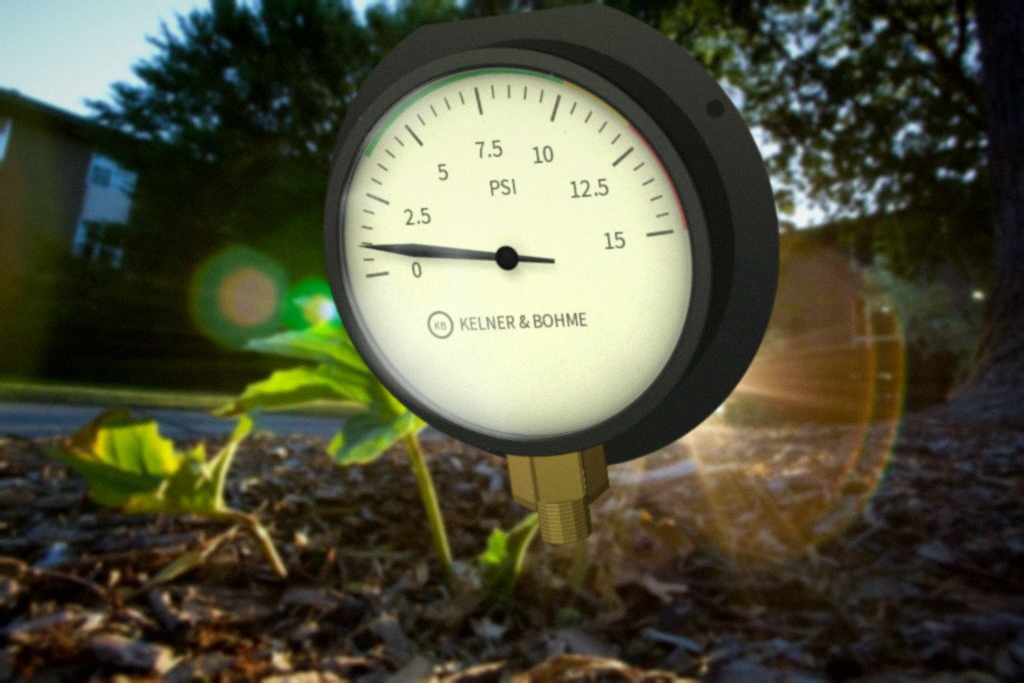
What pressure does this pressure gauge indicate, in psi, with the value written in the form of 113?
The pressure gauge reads 1
